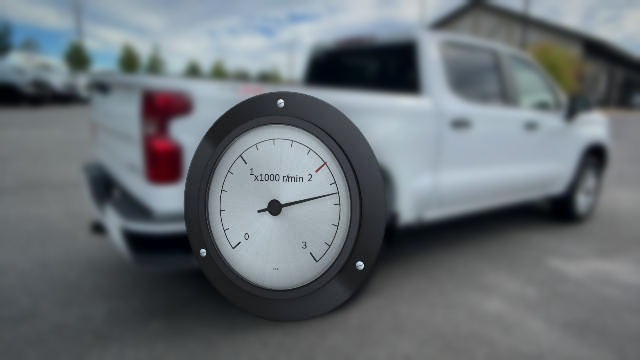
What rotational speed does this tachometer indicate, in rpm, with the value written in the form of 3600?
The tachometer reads 2300
